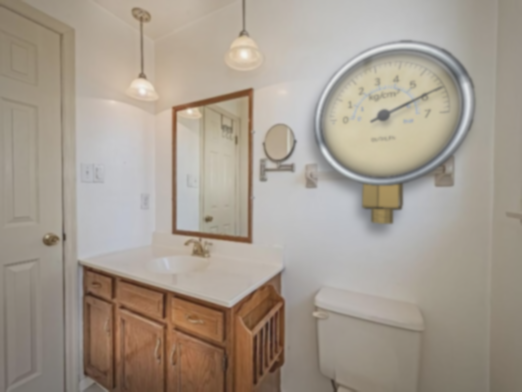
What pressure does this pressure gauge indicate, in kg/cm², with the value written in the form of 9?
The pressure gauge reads 6
